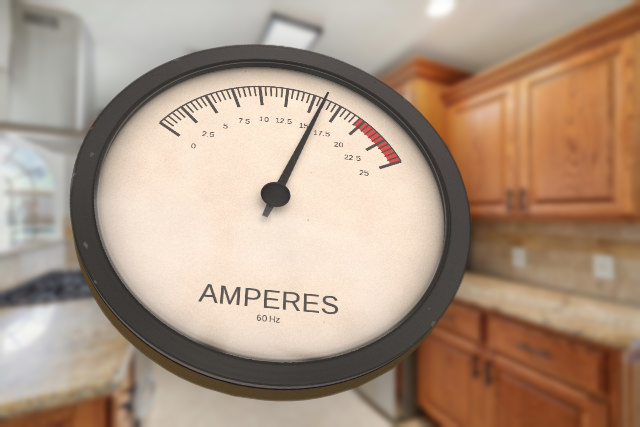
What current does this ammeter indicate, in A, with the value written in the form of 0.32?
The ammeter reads 16
